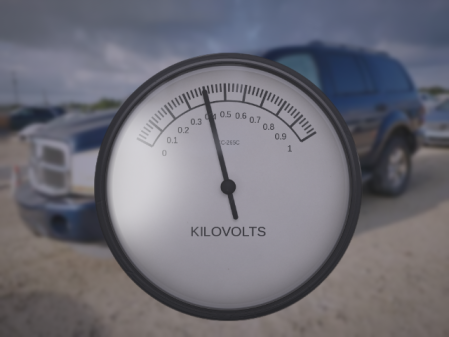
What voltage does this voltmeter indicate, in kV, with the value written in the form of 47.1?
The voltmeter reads 0.4
